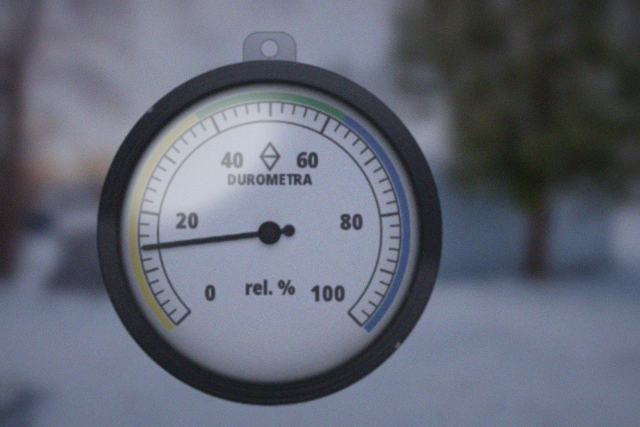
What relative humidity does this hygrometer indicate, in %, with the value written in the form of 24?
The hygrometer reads 14
